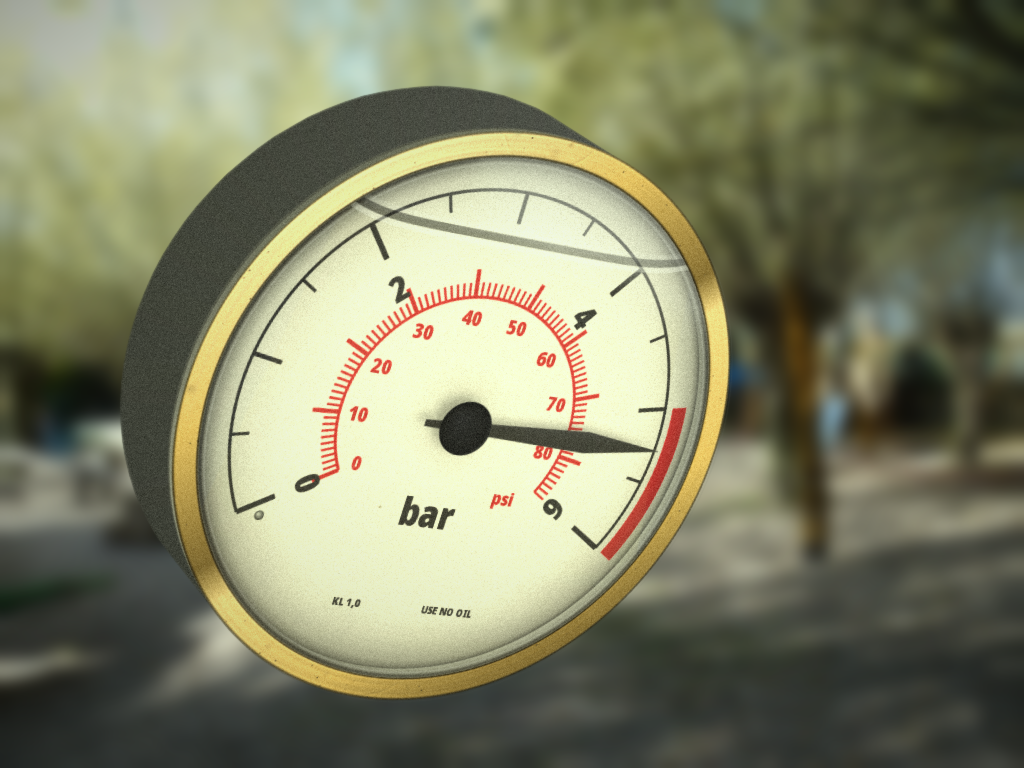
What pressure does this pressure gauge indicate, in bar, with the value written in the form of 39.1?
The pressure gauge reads 5.25
